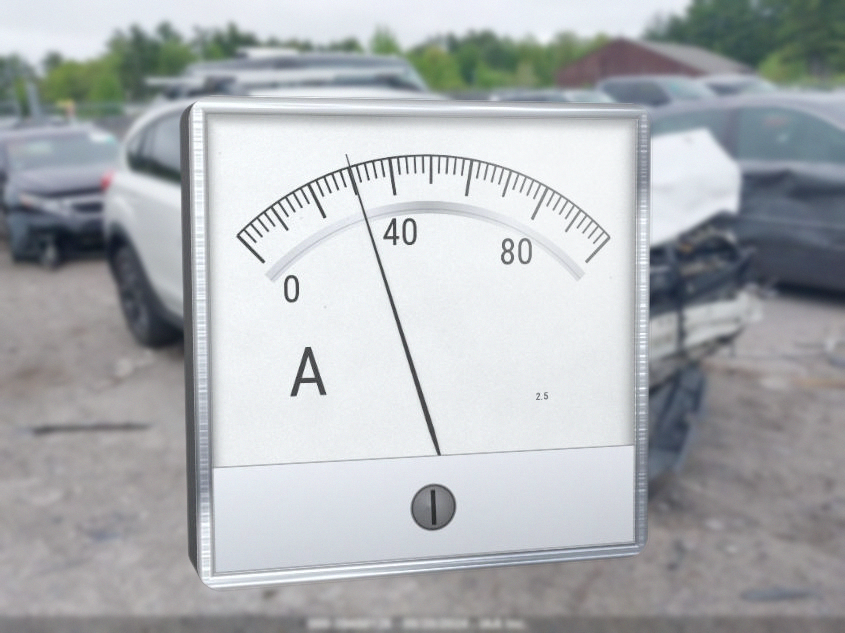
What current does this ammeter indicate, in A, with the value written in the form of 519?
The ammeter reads 30
